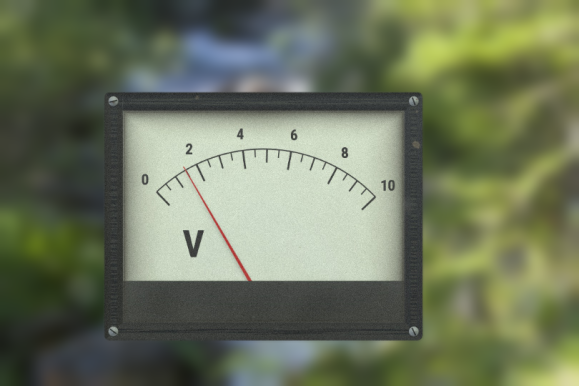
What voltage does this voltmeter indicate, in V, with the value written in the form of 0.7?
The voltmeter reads 1.5
